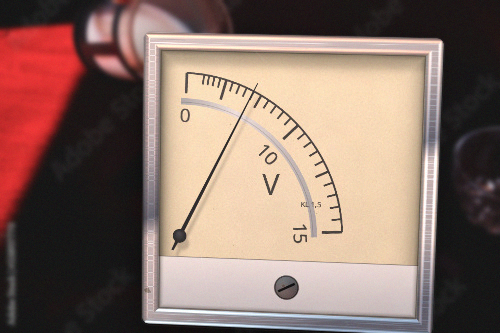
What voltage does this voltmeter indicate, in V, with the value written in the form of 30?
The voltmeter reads 7
